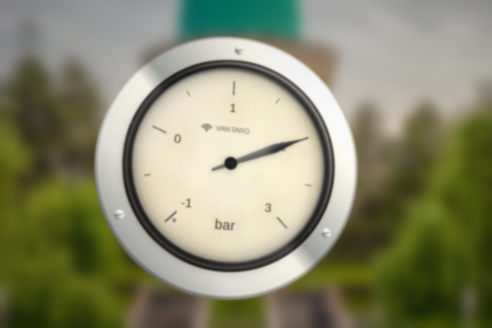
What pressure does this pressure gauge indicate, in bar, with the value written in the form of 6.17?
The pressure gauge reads 2
